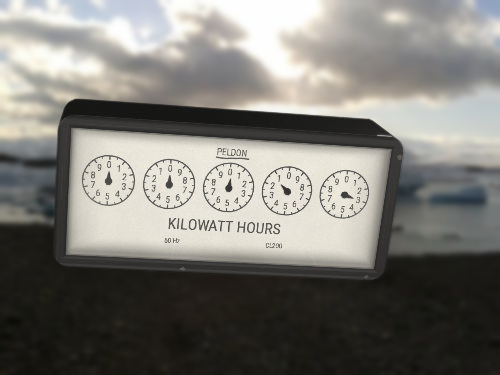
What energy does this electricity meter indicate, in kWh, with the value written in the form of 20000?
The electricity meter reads 13
